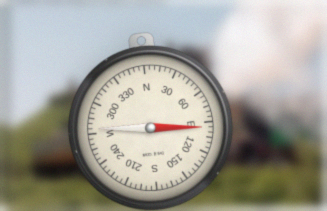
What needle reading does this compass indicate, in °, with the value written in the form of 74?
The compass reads 95
